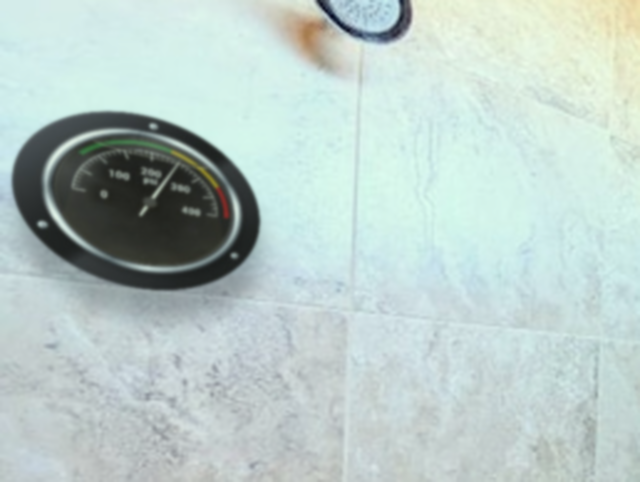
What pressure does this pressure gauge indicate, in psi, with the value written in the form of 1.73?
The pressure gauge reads 250
